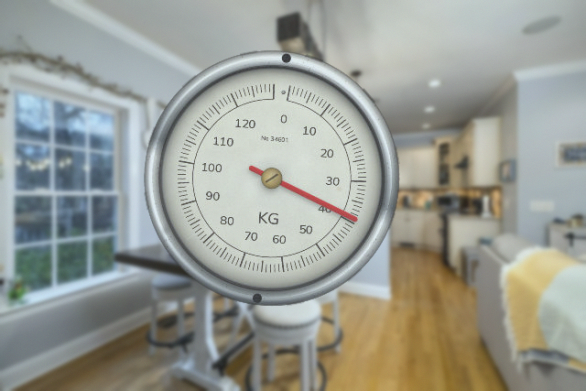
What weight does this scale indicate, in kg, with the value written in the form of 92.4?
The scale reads 39
